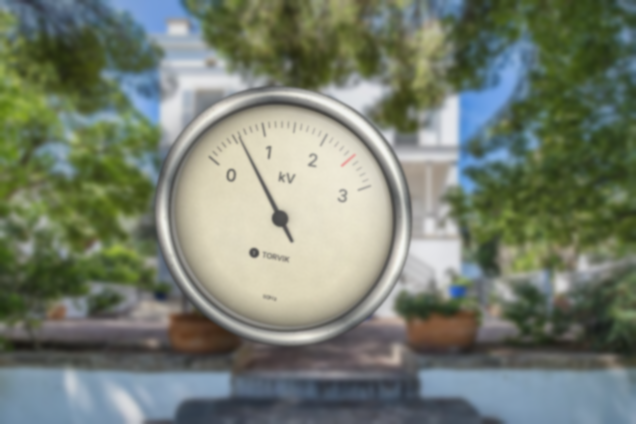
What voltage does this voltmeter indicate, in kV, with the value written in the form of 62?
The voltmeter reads 0.6
